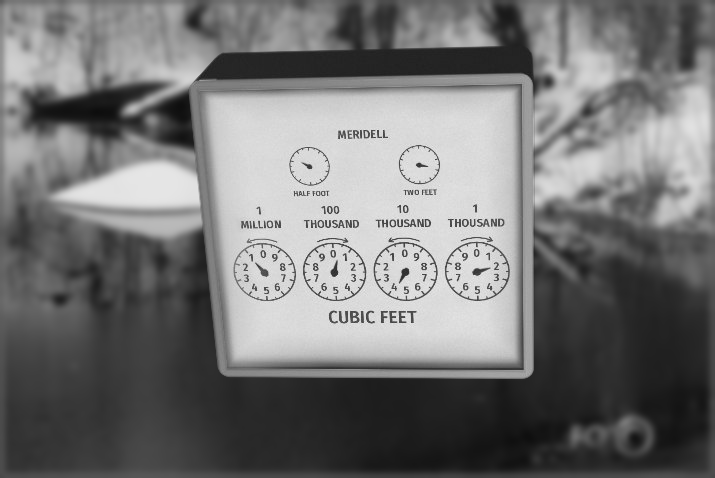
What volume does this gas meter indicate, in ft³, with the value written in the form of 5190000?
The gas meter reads 104200
